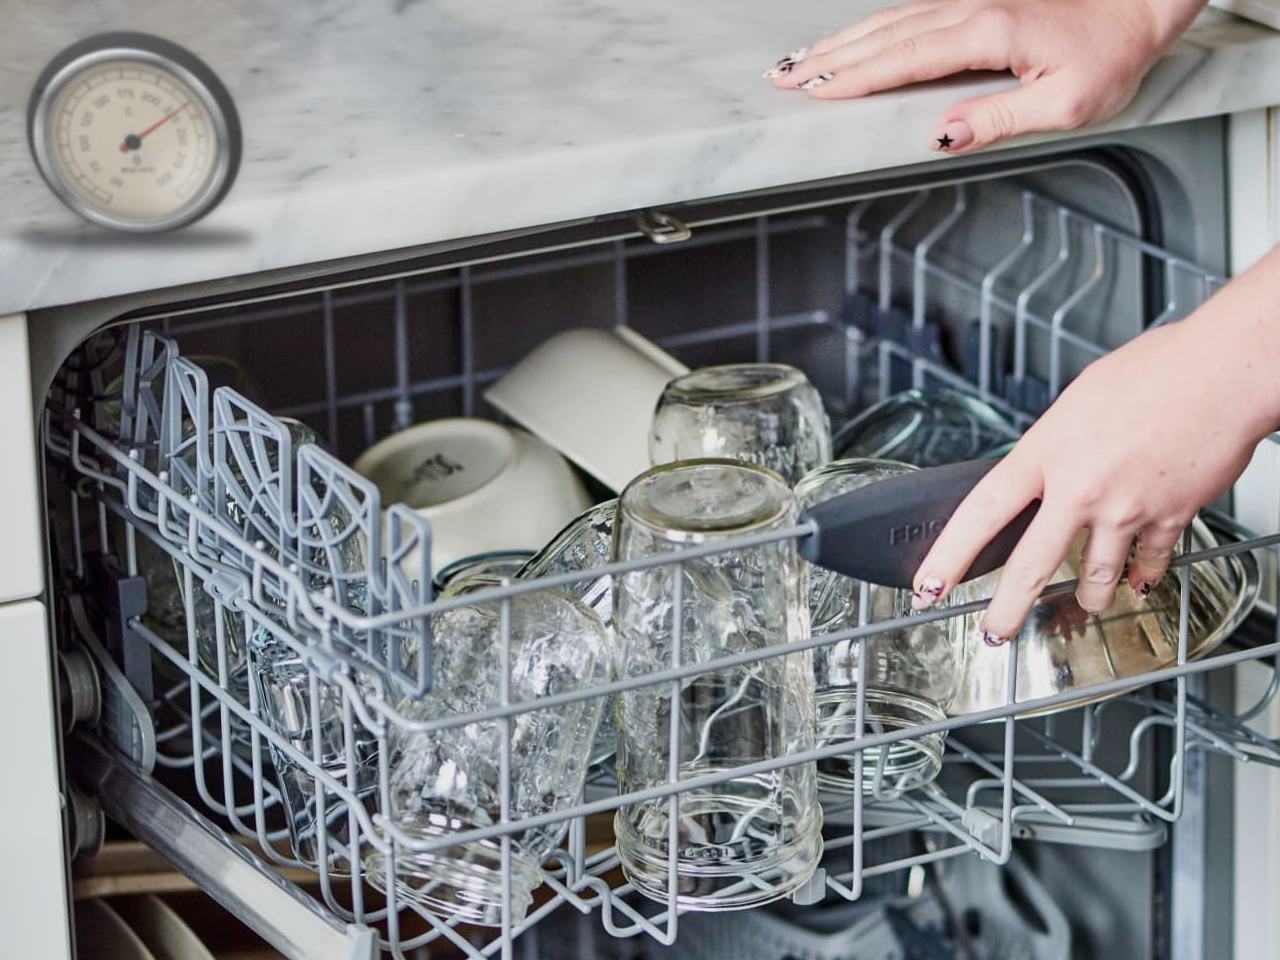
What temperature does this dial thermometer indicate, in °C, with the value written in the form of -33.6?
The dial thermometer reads 225
